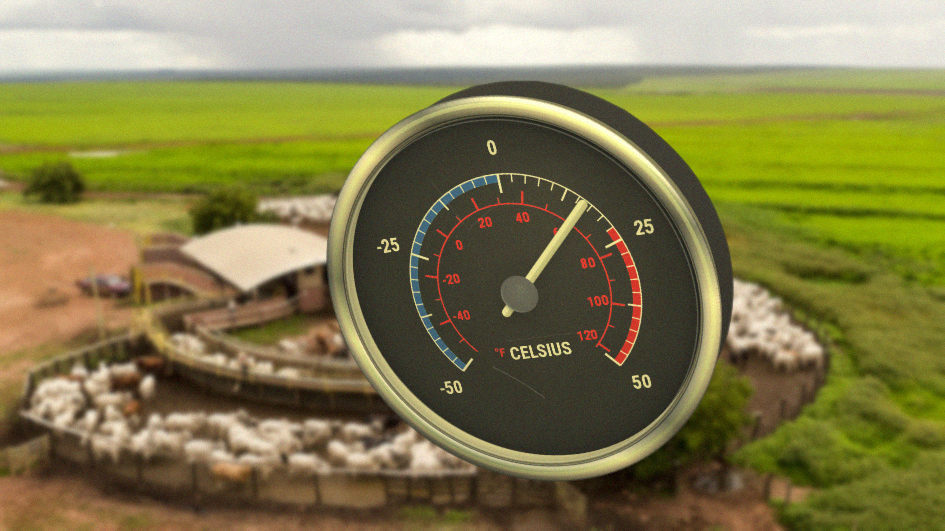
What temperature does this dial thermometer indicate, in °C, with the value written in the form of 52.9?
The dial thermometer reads 16.25
